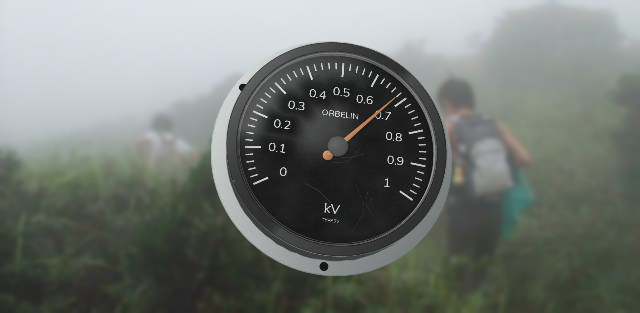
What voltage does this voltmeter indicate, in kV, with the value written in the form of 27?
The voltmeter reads 0.68
